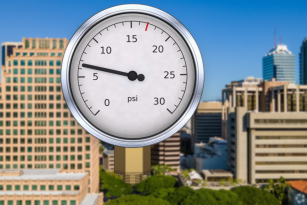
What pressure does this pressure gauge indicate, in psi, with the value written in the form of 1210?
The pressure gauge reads 6.5
